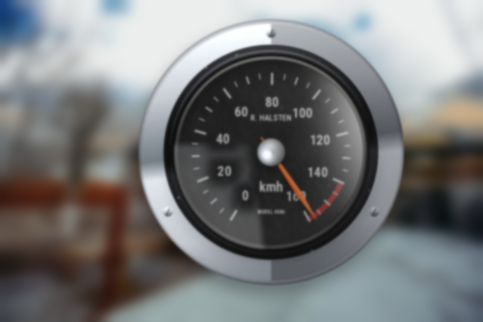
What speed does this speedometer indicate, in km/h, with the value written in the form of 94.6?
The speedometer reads 157.5
